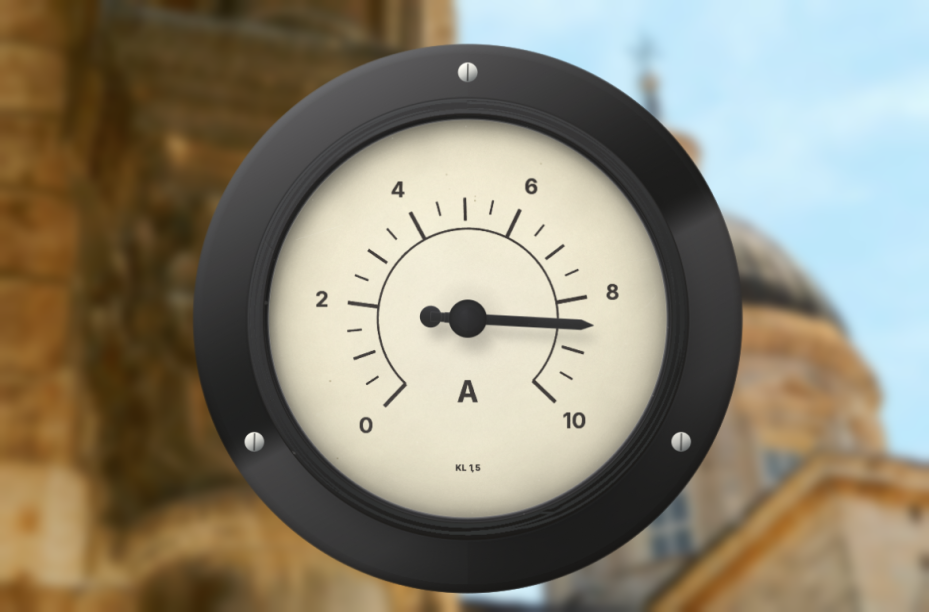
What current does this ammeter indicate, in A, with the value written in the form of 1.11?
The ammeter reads 8.5
